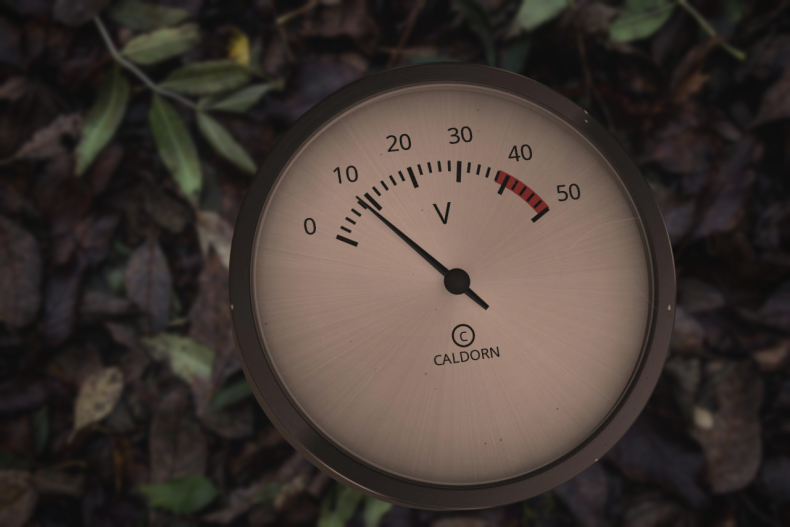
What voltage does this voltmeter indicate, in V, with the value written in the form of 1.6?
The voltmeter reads 8
